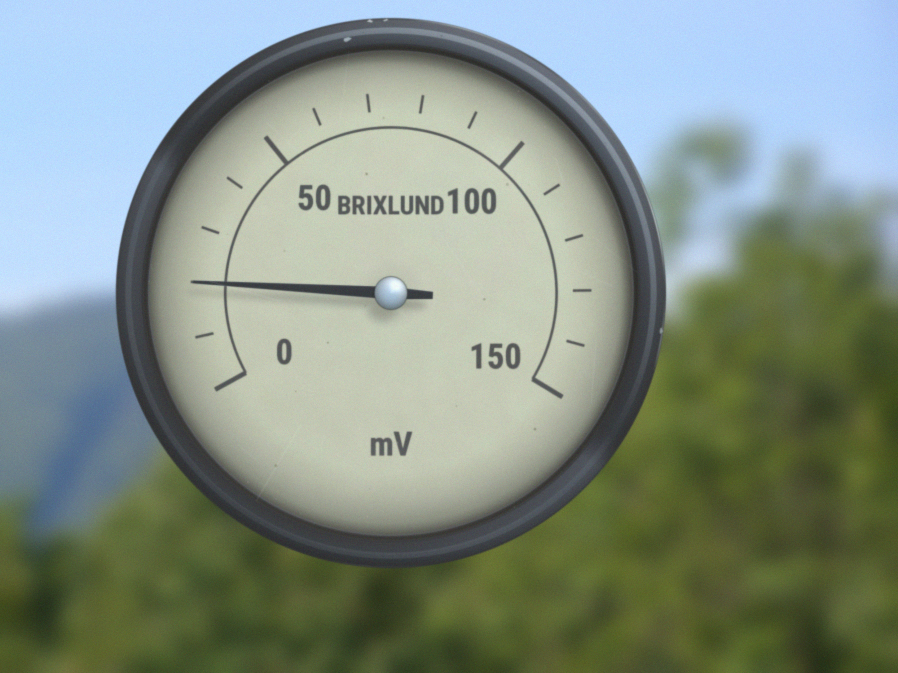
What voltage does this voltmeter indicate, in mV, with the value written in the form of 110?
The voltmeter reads 20
